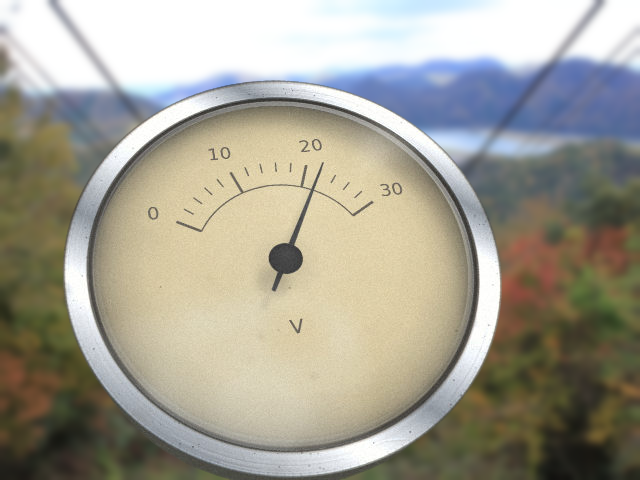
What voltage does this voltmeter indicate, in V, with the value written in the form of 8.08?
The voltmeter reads 22
